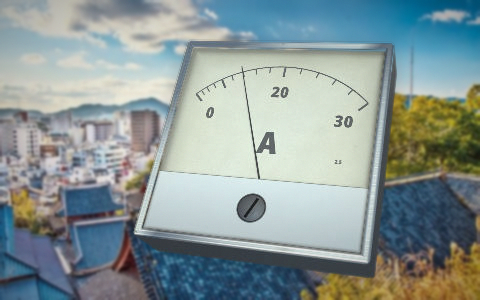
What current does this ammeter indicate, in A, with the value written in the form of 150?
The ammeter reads 14
